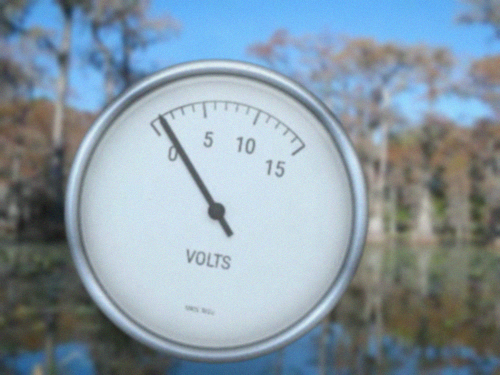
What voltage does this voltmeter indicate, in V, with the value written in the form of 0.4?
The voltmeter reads 1
